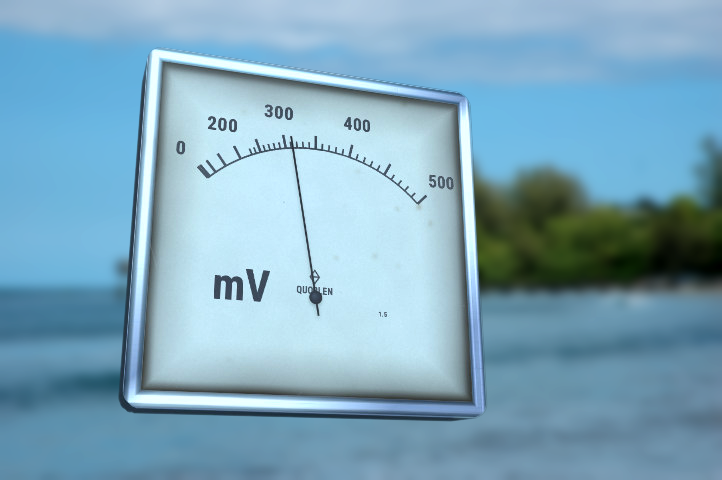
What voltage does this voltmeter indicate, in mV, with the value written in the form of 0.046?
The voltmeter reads 310
